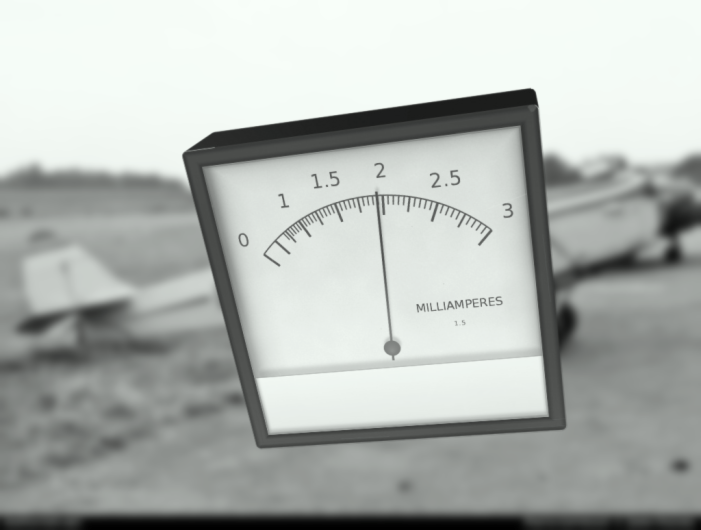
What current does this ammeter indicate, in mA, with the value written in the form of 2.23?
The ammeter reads 1.95
